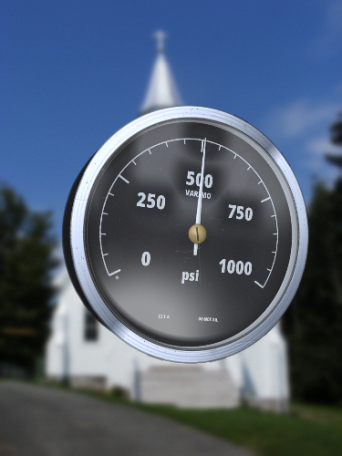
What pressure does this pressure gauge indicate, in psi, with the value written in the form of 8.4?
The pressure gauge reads 500
